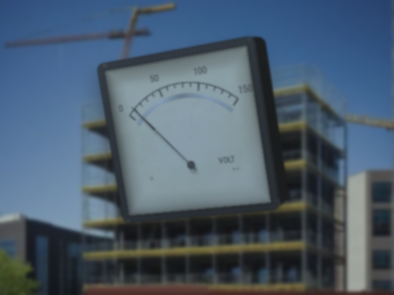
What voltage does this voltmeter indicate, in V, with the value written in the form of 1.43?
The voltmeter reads 10
